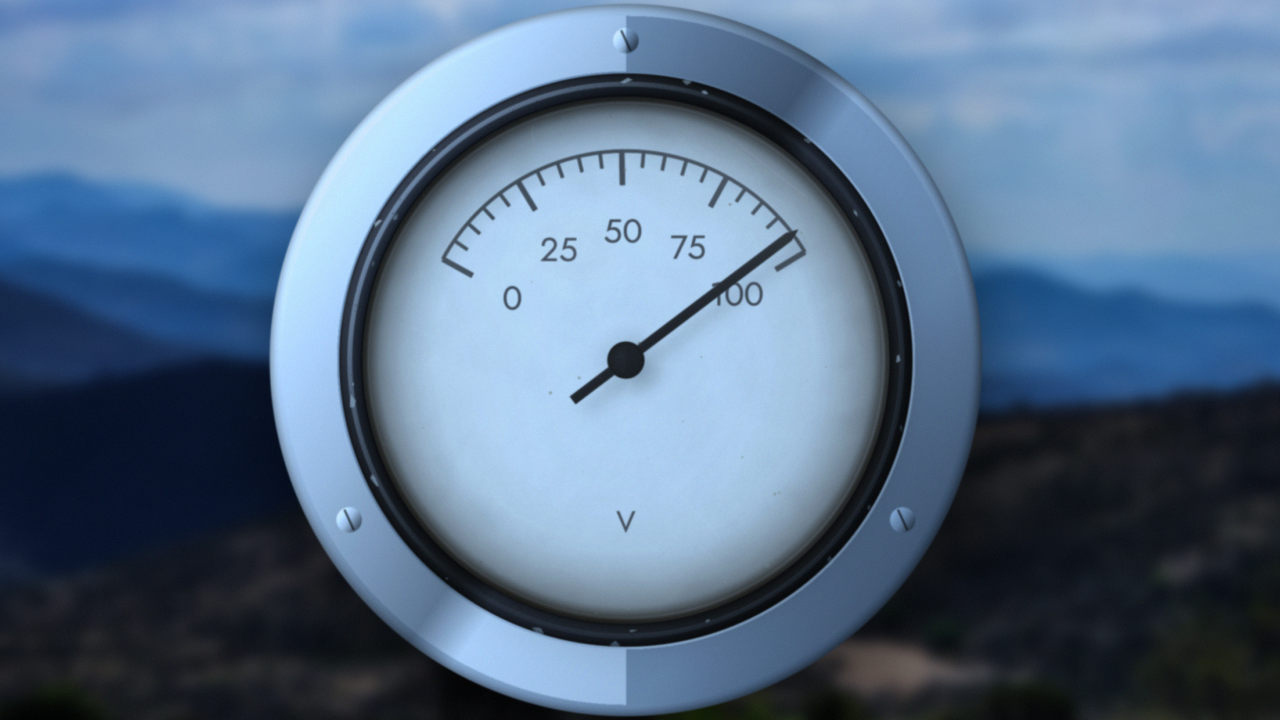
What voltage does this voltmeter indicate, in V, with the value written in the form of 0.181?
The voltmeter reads 95
